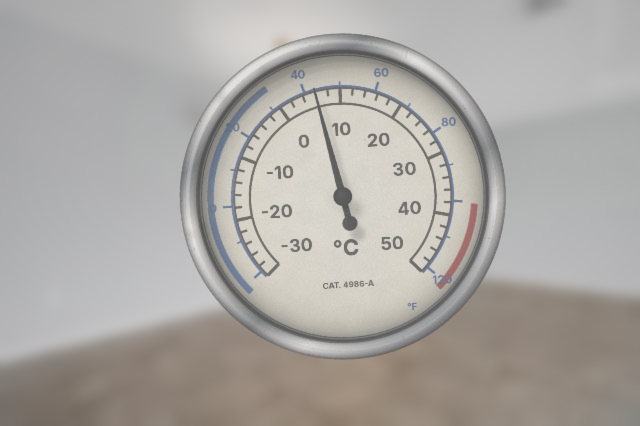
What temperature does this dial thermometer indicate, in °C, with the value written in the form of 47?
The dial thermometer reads 6
